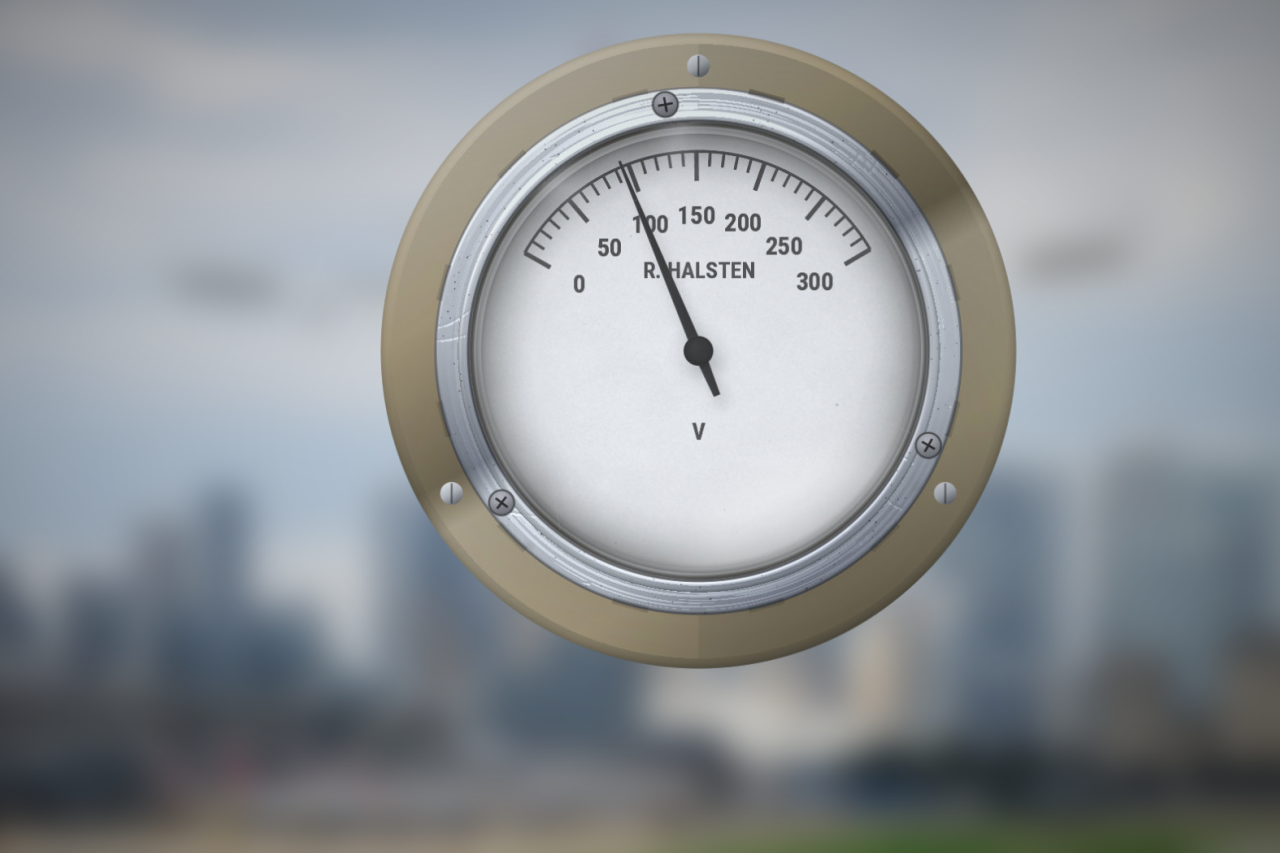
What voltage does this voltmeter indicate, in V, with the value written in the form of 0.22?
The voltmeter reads 95
